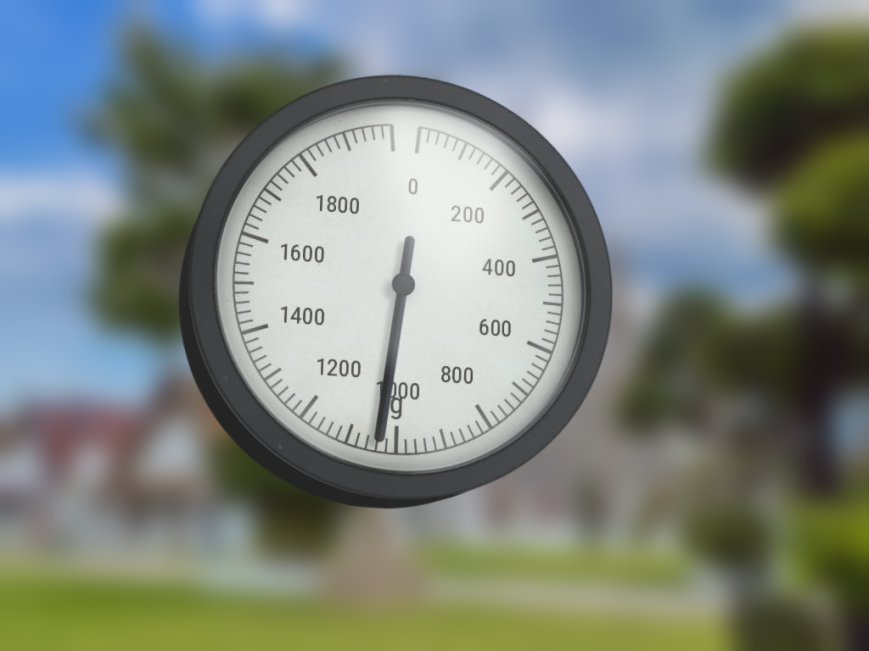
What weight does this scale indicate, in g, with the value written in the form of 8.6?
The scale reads 1040
